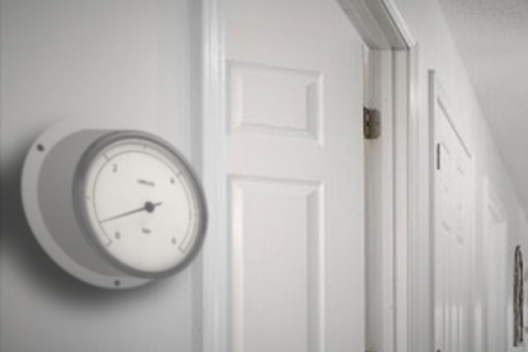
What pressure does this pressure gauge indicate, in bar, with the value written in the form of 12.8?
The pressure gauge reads 0.5
